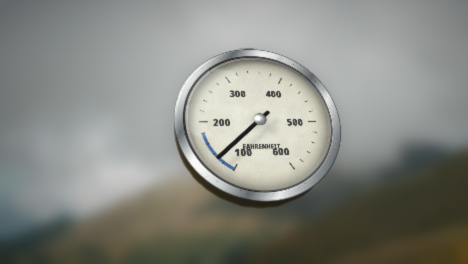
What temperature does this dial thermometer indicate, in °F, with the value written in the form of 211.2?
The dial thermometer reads 130
